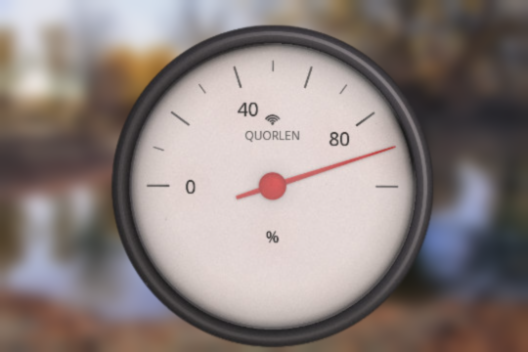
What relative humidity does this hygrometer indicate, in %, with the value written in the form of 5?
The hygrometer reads 90
